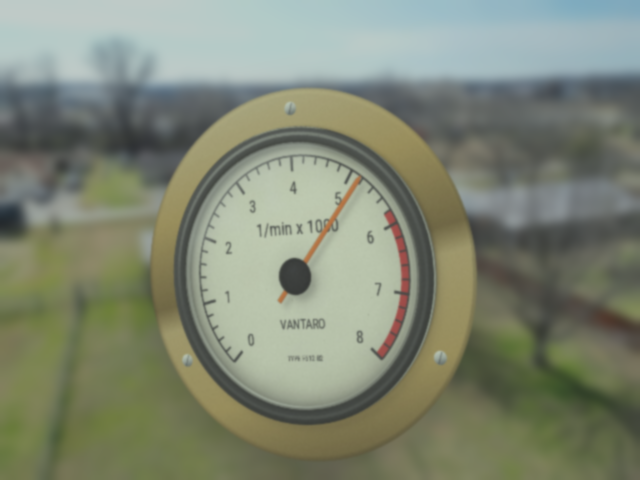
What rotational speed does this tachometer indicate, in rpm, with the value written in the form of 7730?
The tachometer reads 5200
